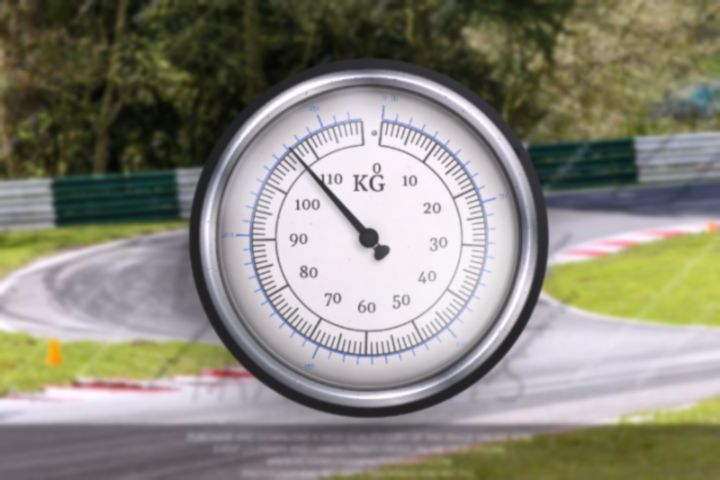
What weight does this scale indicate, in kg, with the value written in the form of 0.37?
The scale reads 107
